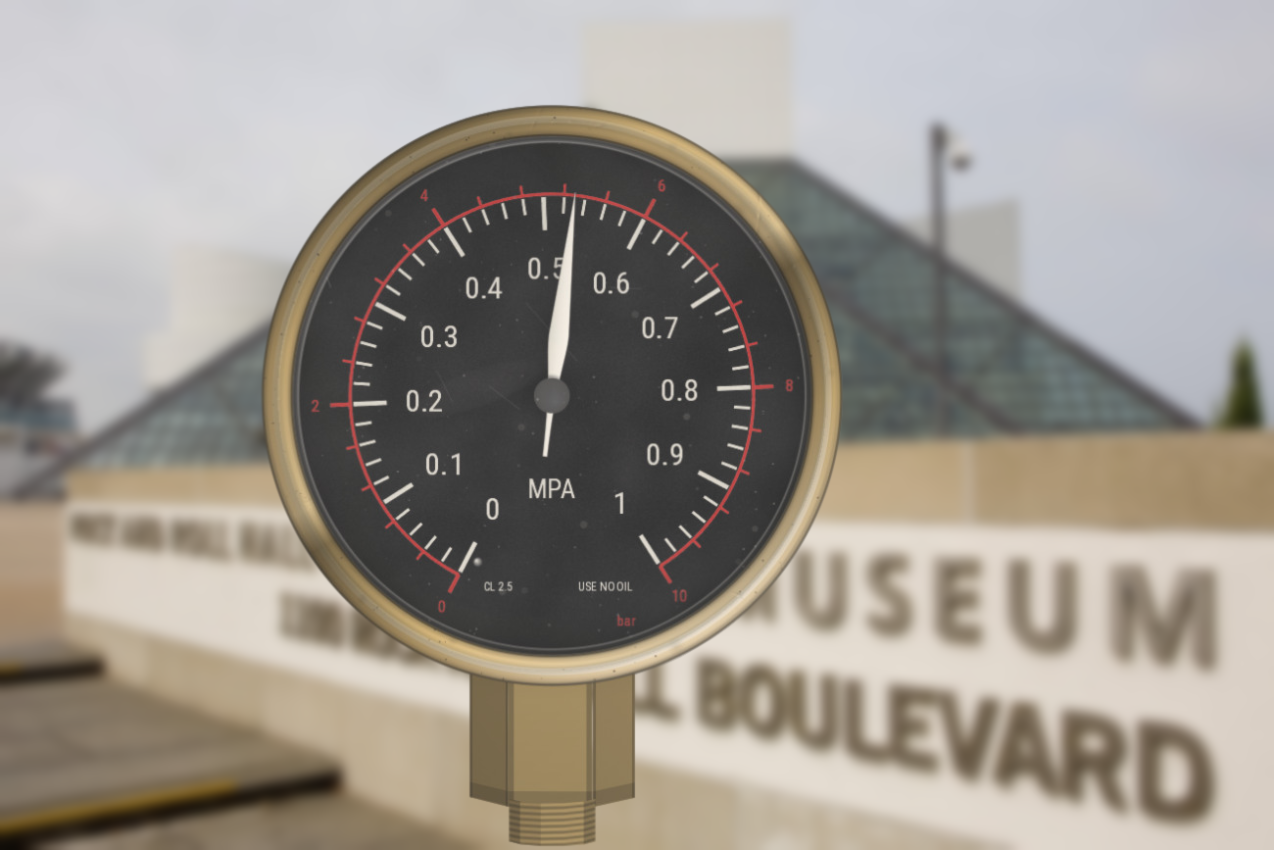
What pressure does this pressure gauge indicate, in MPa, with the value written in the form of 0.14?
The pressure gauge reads 0.53
